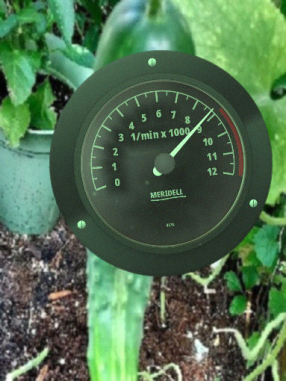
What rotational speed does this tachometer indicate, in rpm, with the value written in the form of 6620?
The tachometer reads 8750
